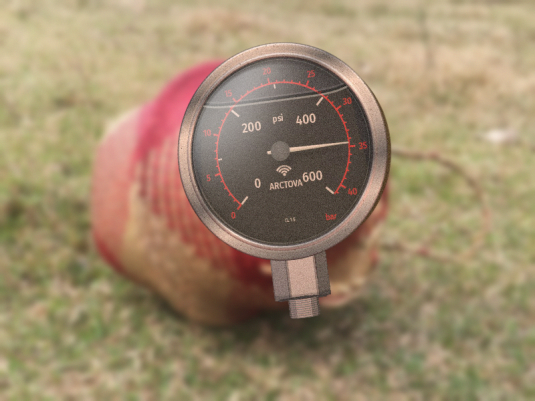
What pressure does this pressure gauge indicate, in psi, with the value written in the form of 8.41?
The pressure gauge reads 500
